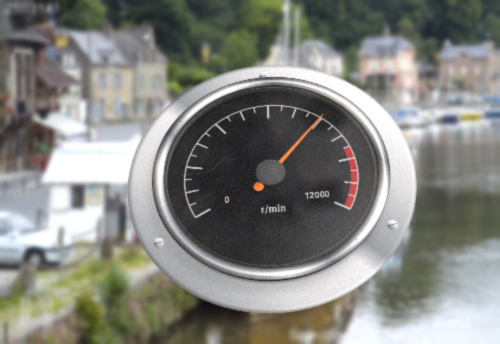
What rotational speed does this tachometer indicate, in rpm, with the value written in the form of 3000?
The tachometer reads 8000
